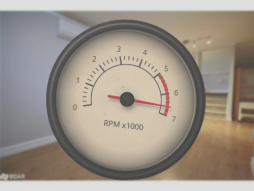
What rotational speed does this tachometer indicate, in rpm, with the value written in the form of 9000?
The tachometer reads 6600
